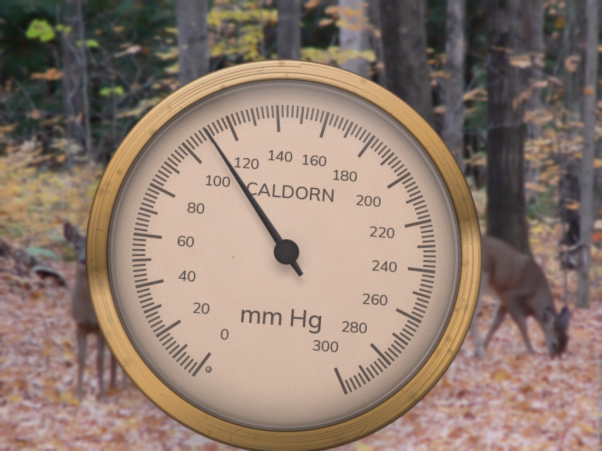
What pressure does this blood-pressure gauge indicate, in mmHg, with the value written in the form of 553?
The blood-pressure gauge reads 110
